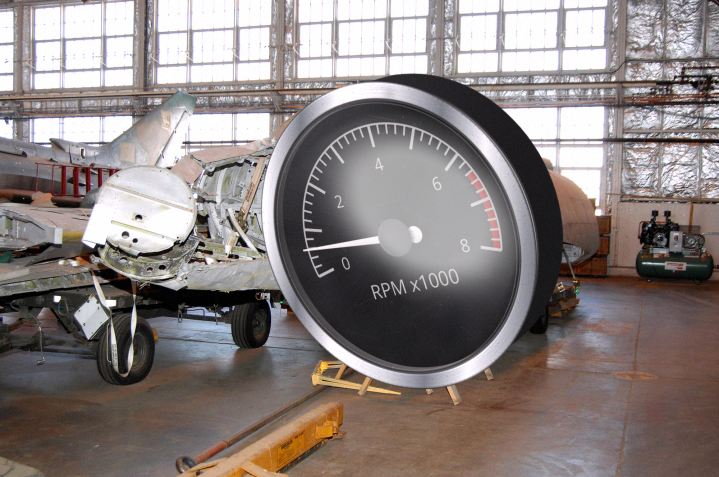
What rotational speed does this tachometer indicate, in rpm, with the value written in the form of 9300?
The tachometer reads 600
